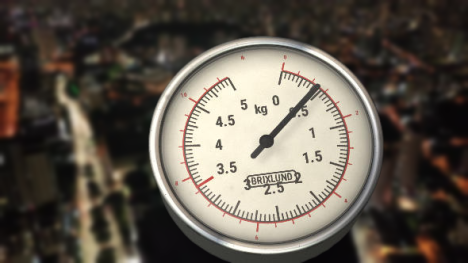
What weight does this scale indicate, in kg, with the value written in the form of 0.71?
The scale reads 0.45
